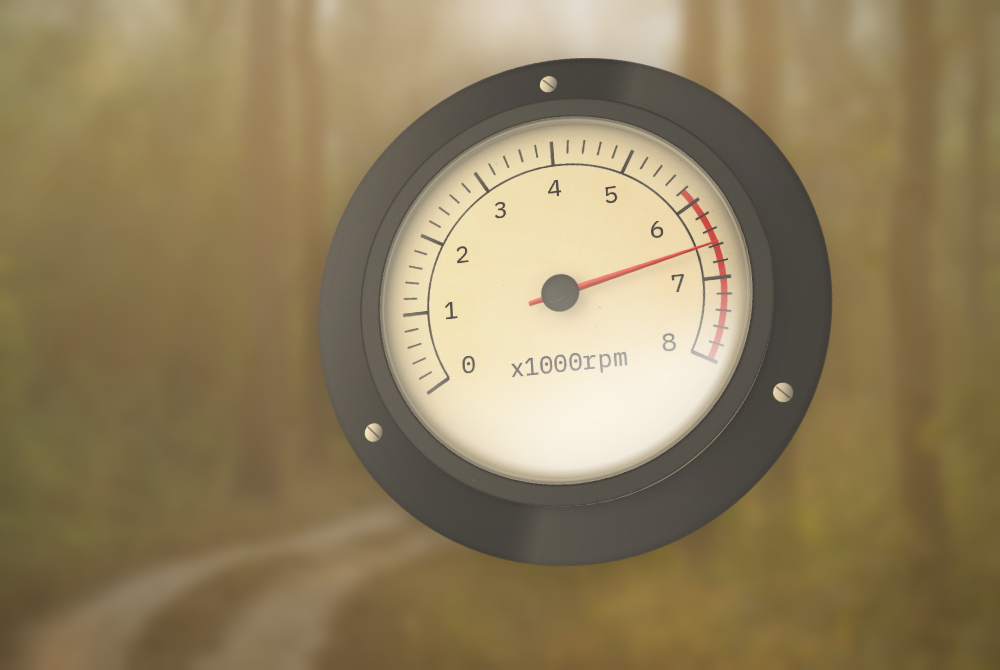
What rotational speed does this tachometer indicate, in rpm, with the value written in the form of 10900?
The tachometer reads 6600
